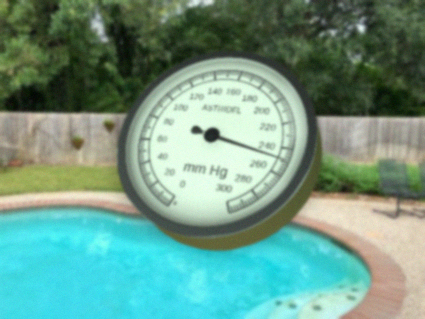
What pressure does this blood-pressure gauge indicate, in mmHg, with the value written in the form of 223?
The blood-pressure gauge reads 250
